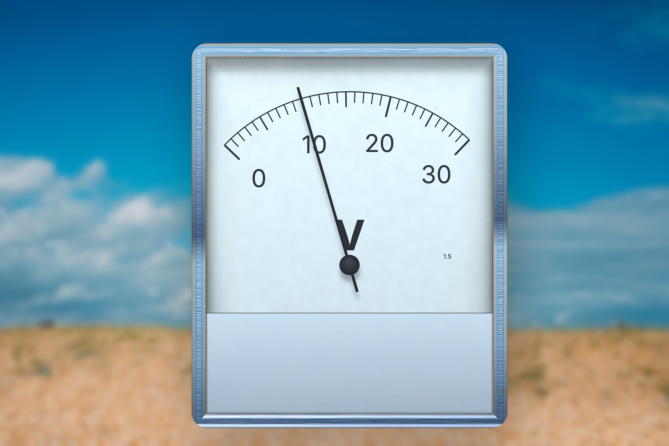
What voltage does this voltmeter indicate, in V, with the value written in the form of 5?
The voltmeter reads 10
